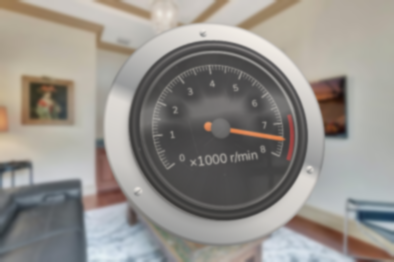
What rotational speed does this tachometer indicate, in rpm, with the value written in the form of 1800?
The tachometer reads 7500
